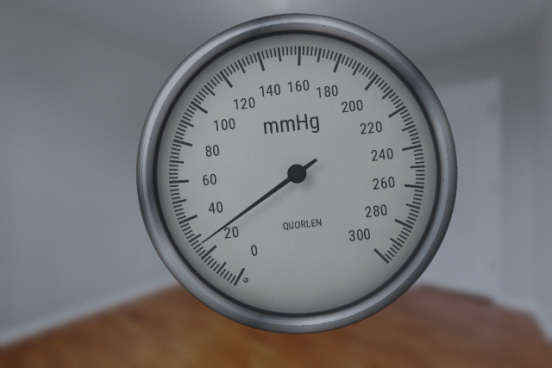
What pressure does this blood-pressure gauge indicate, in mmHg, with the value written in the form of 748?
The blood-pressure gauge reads 26
